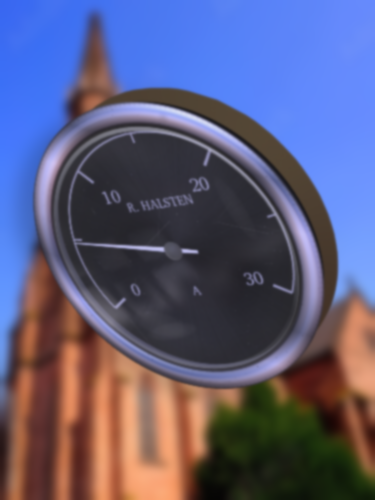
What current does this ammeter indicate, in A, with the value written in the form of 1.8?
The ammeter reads 5
